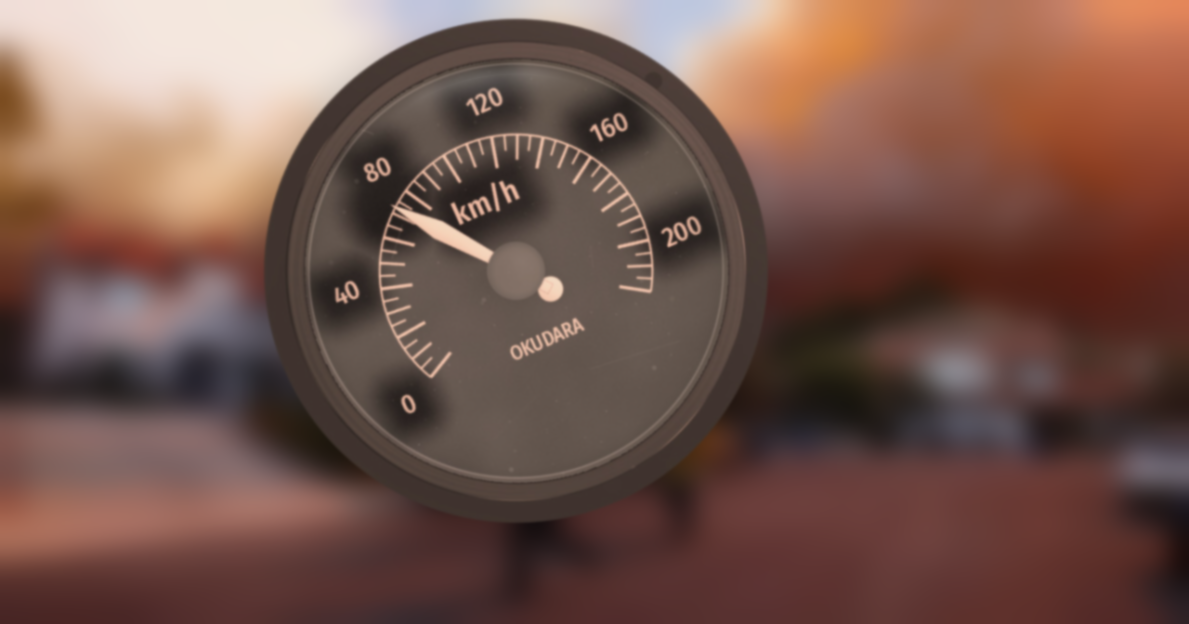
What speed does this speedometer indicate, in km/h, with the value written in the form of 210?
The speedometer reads 72.5
